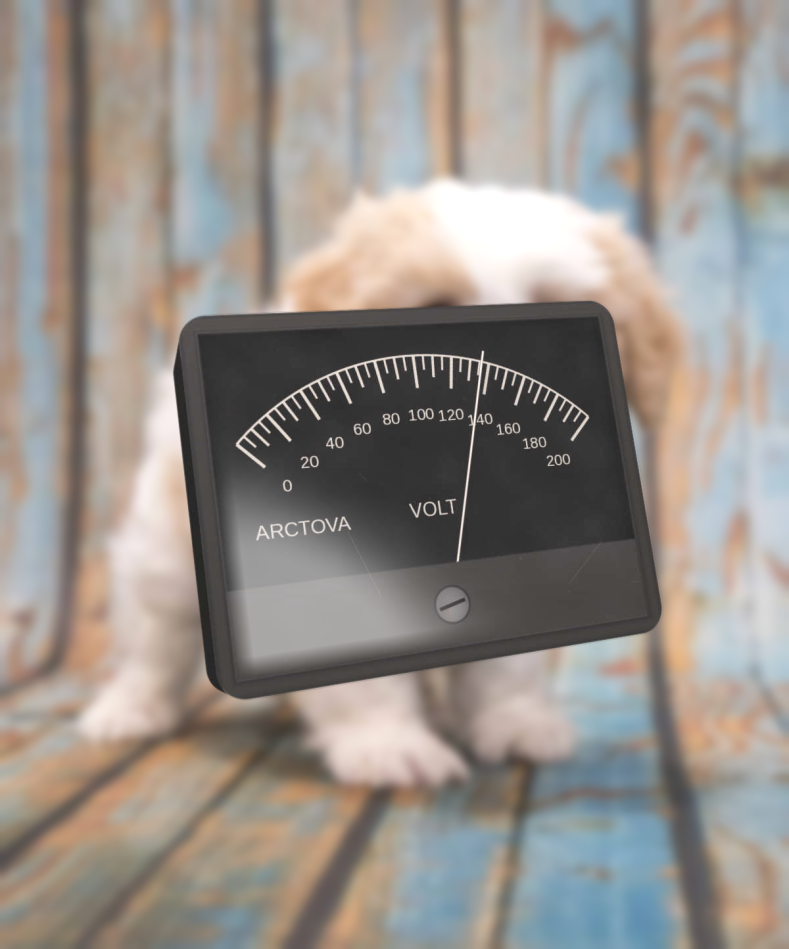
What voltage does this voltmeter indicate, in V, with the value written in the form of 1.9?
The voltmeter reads 135
